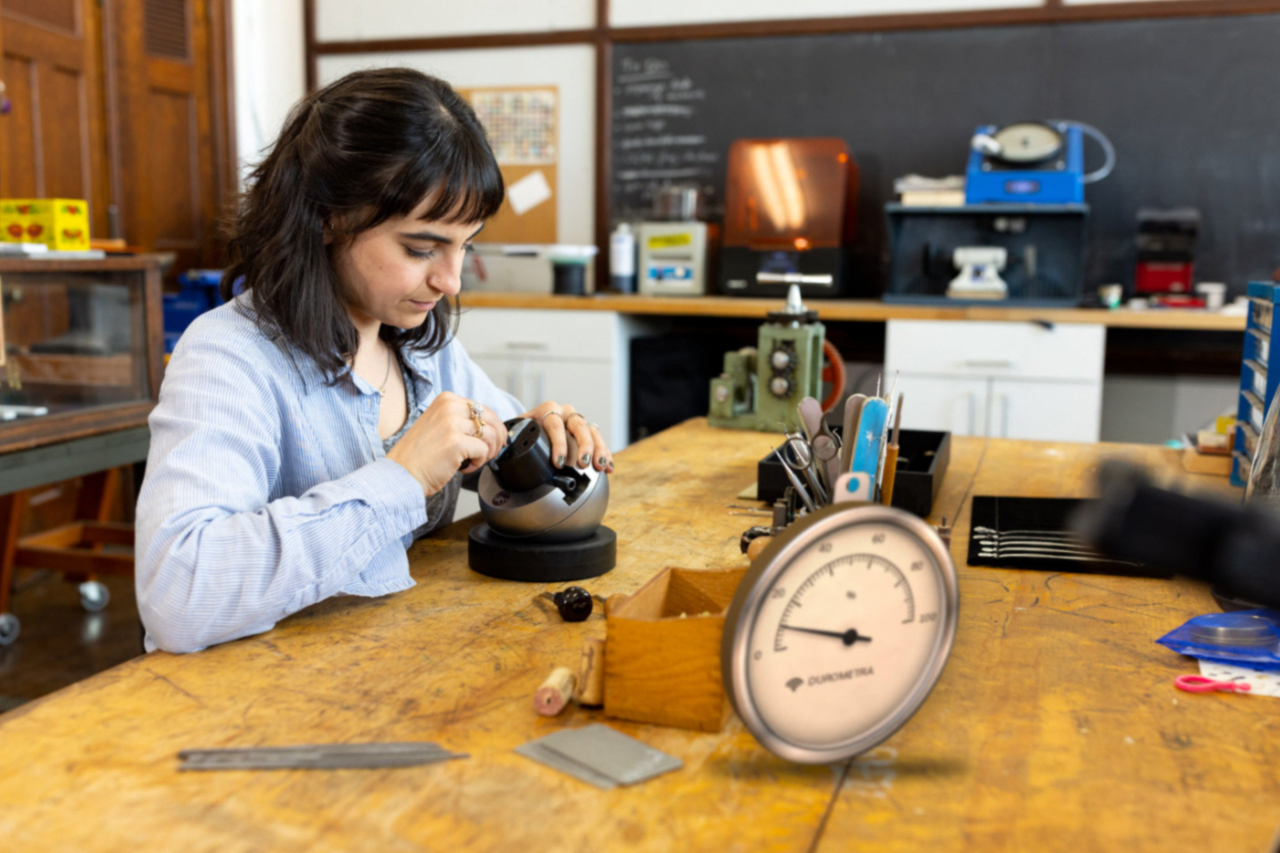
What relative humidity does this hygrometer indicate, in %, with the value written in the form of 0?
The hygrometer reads 10
